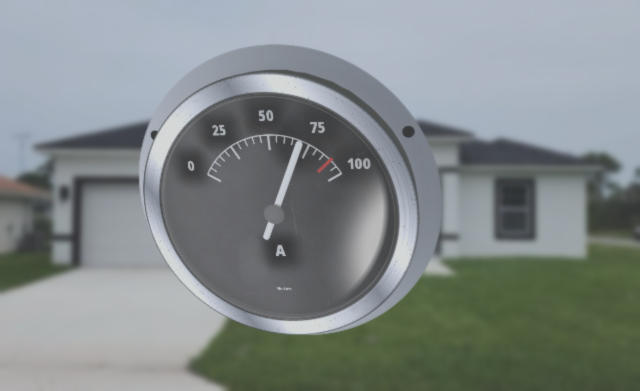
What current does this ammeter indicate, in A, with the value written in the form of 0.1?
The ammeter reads 70
